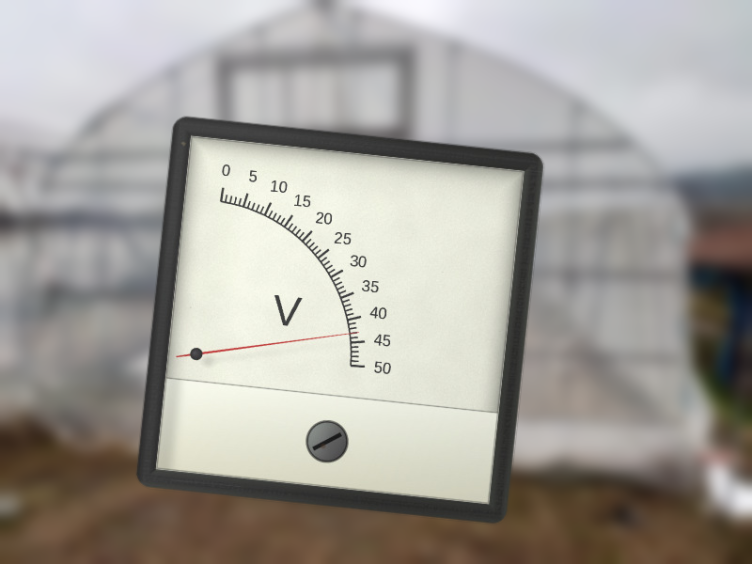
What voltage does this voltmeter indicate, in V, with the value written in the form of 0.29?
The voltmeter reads 43
